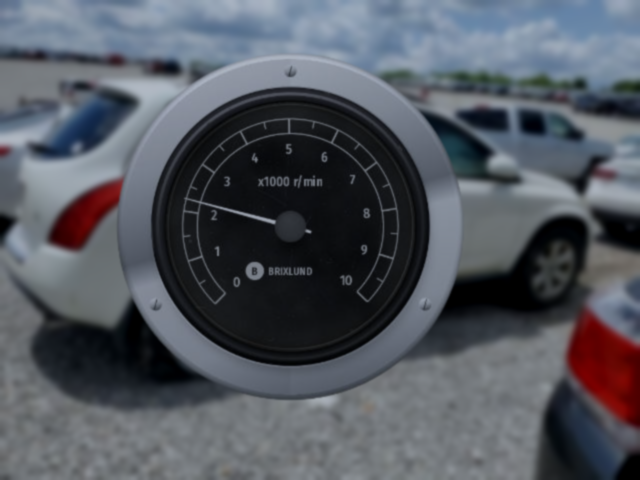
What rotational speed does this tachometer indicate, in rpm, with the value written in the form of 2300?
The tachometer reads 2250
